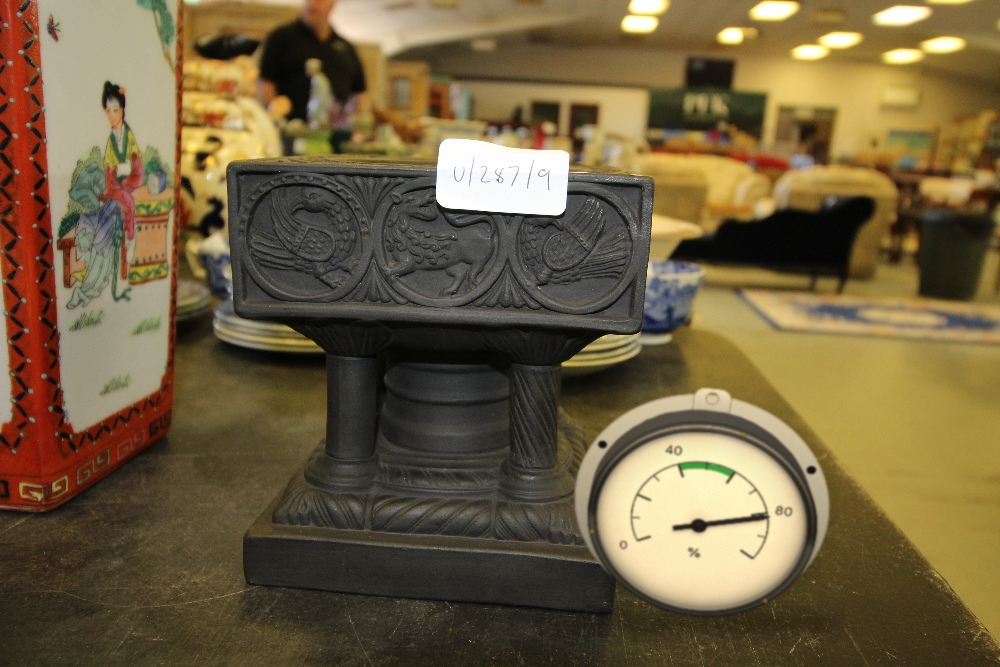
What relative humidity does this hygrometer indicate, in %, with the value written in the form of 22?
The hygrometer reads 80
